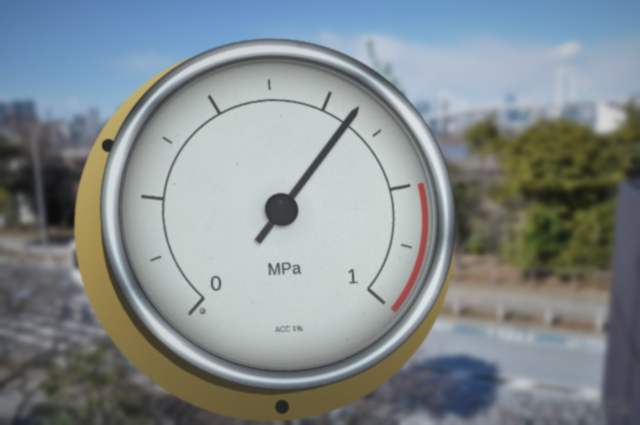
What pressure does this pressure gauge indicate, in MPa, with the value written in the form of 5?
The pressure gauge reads 0.65
